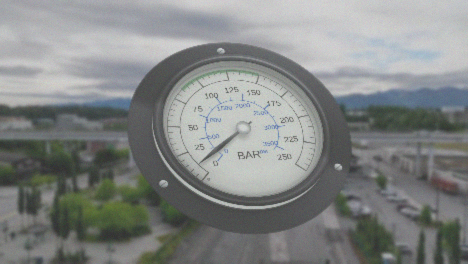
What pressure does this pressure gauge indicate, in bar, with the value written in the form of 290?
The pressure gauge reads 10
